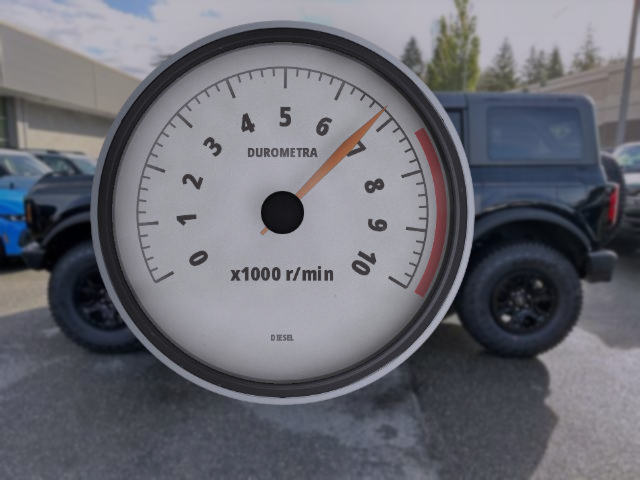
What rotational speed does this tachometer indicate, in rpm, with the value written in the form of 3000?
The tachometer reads 6800
